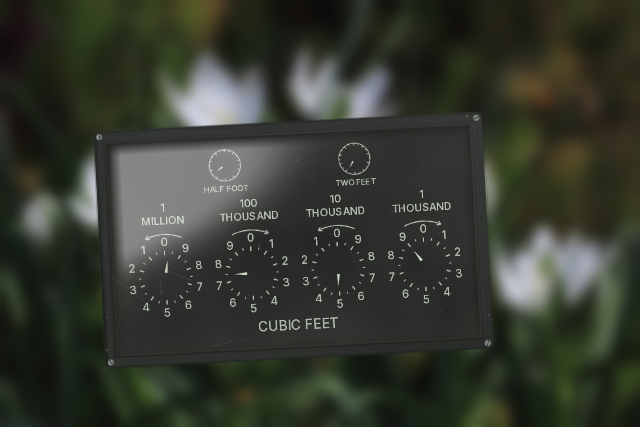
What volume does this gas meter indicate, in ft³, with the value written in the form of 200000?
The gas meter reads 974900
